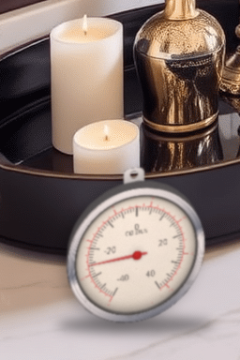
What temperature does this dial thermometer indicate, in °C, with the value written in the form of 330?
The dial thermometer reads -25
